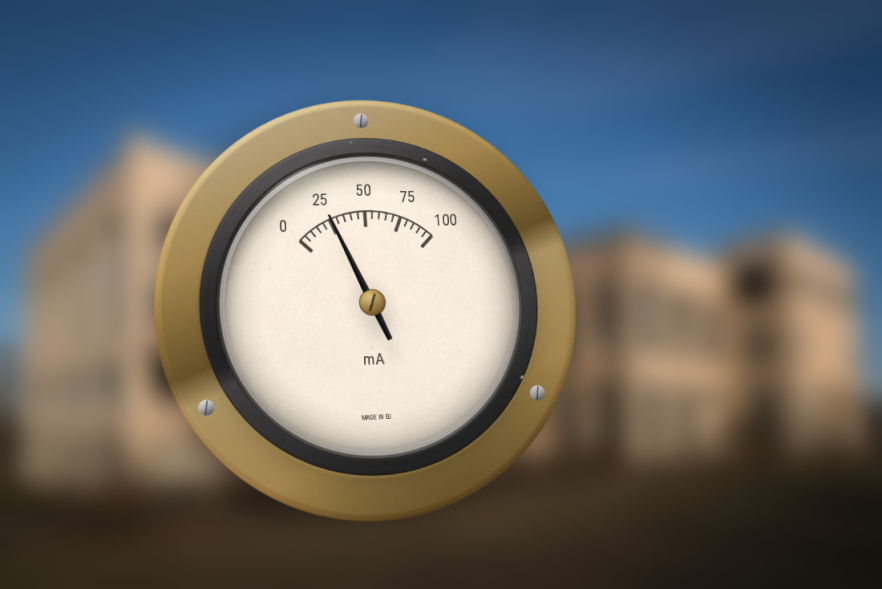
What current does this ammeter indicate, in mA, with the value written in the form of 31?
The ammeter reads 25
